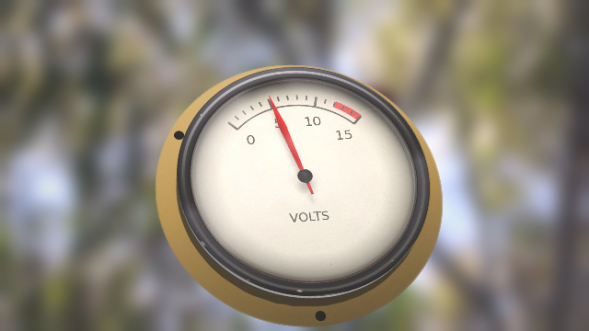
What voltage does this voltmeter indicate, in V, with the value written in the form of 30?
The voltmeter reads 5
